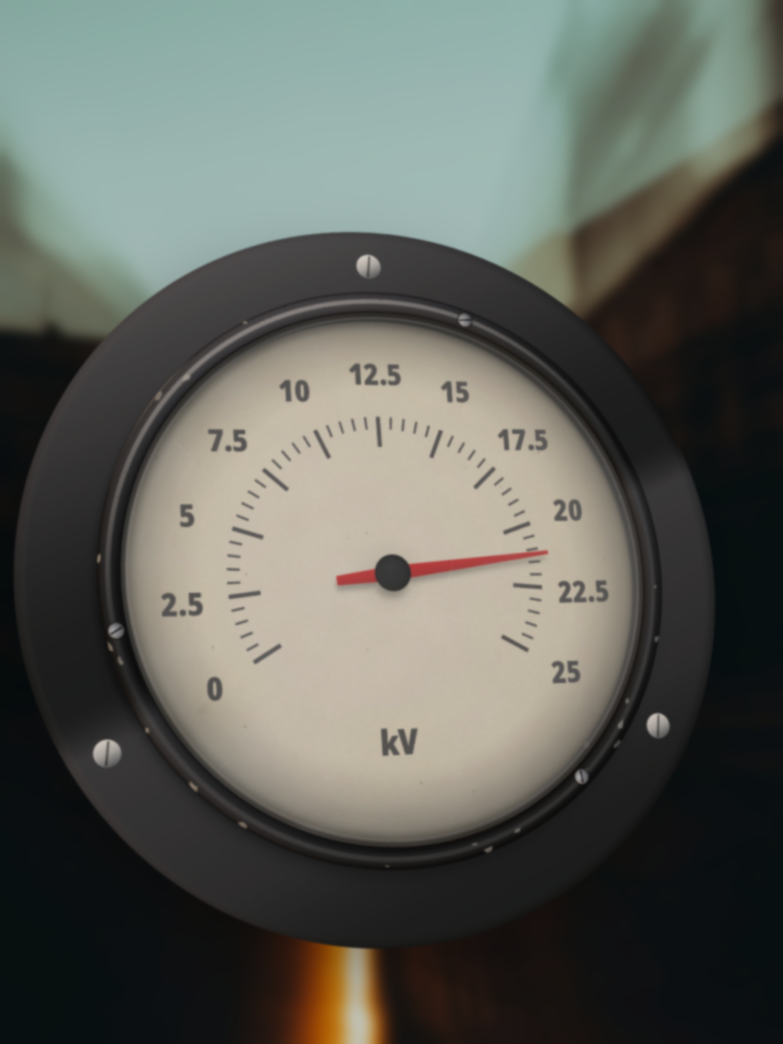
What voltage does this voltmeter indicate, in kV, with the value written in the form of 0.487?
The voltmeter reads 21.25
